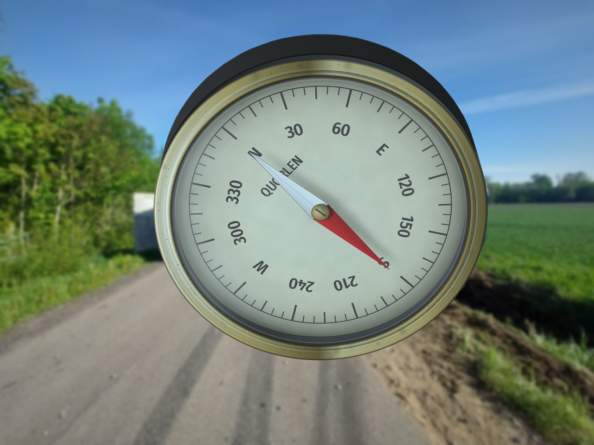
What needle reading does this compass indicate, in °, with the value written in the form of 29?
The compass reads 180
